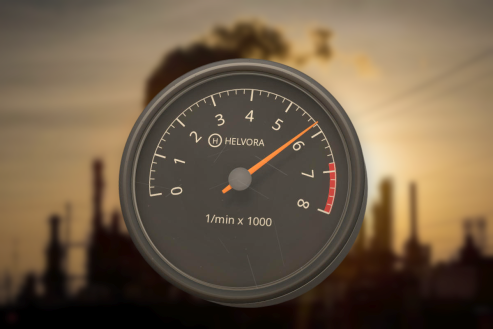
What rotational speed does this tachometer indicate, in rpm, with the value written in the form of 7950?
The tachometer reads 5800
